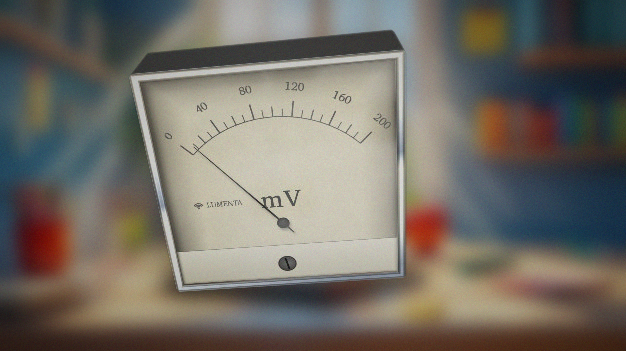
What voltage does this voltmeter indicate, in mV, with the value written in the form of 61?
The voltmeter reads 10
